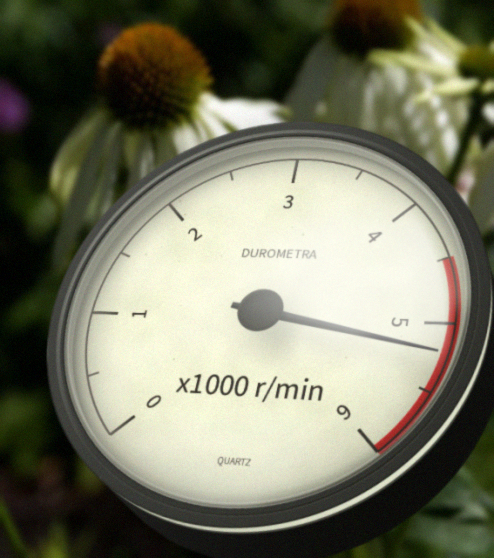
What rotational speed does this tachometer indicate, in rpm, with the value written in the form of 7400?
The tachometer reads 5250
